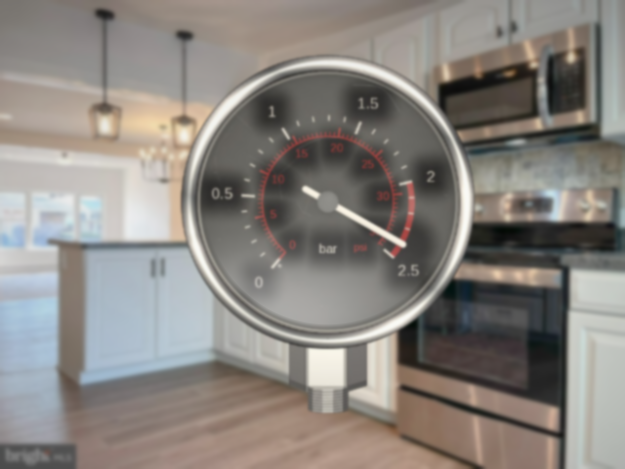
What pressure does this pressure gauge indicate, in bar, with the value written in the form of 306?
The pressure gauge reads 2.4
